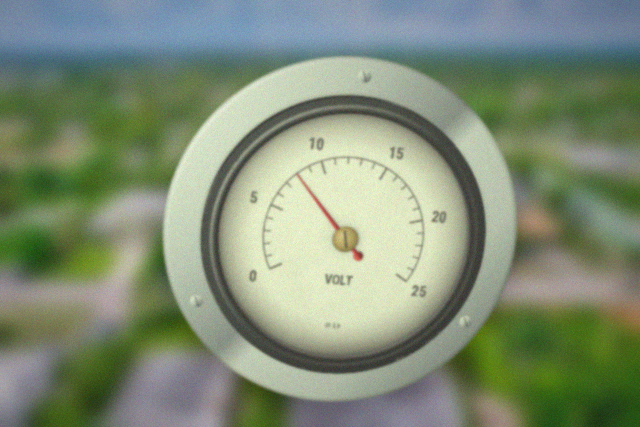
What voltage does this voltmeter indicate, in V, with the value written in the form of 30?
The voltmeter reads 8
